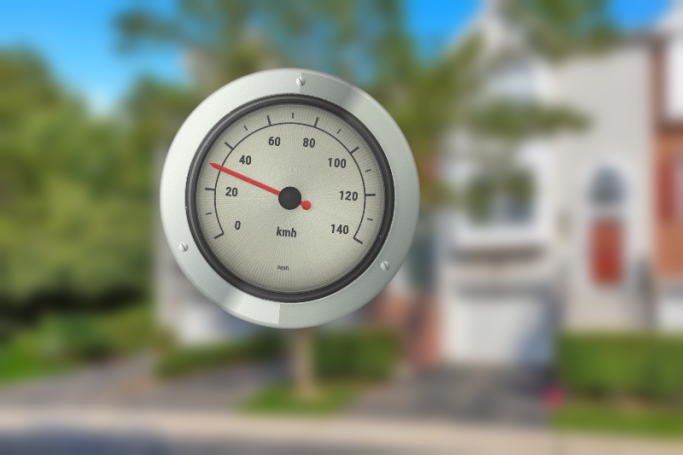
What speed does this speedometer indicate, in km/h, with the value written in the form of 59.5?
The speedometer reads 30
